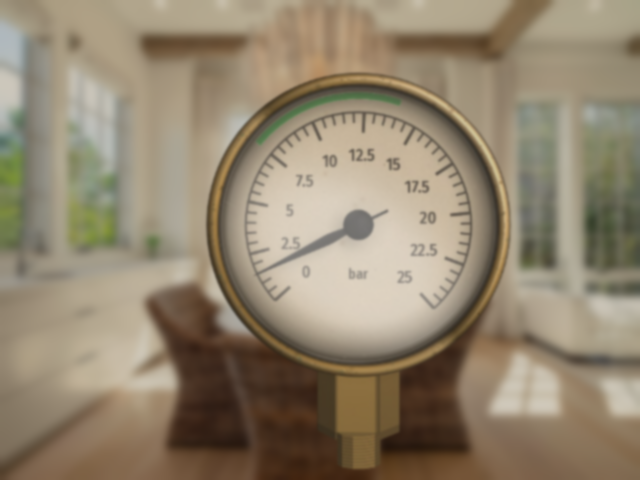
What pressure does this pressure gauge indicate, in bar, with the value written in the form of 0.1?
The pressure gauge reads 1.5
